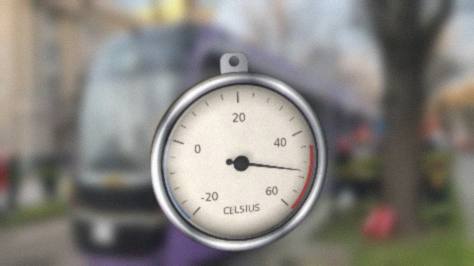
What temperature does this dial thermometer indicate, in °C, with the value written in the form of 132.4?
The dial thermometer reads 50
